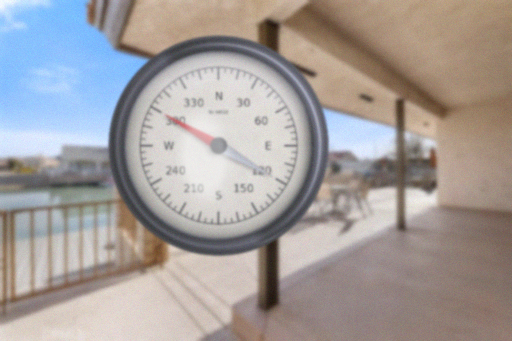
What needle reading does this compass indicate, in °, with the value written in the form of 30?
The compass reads 300
